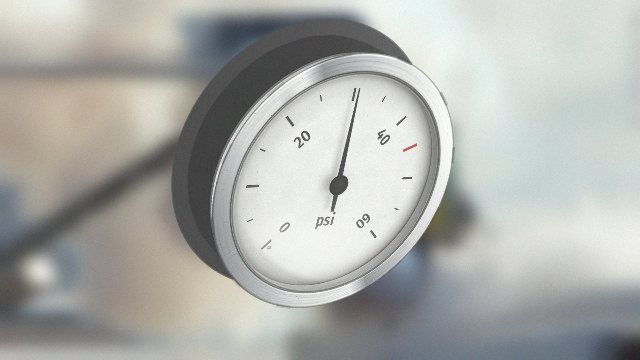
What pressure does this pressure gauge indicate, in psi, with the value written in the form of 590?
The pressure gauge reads 30
